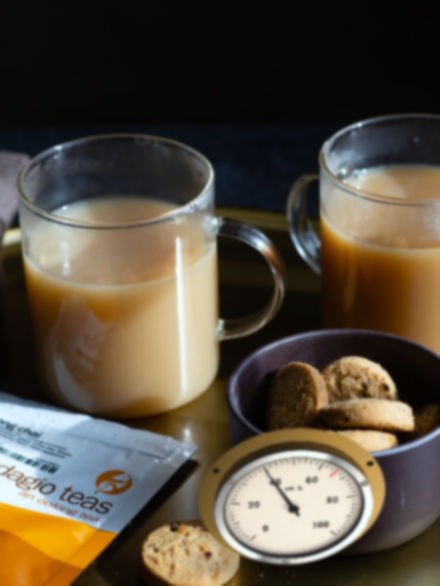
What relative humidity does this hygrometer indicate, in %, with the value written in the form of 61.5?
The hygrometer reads 40
